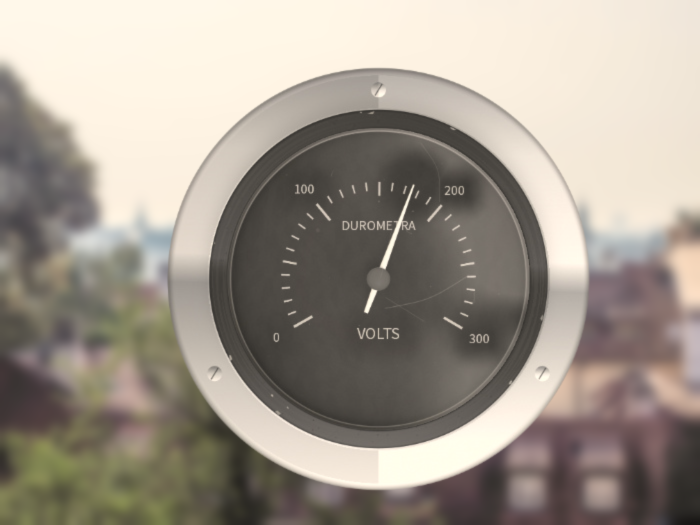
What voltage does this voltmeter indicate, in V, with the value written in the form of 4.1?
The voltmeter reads 175
